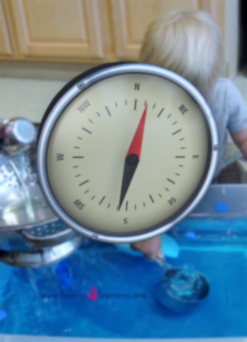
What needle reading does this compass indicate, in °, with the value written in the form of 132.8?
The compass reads 10
